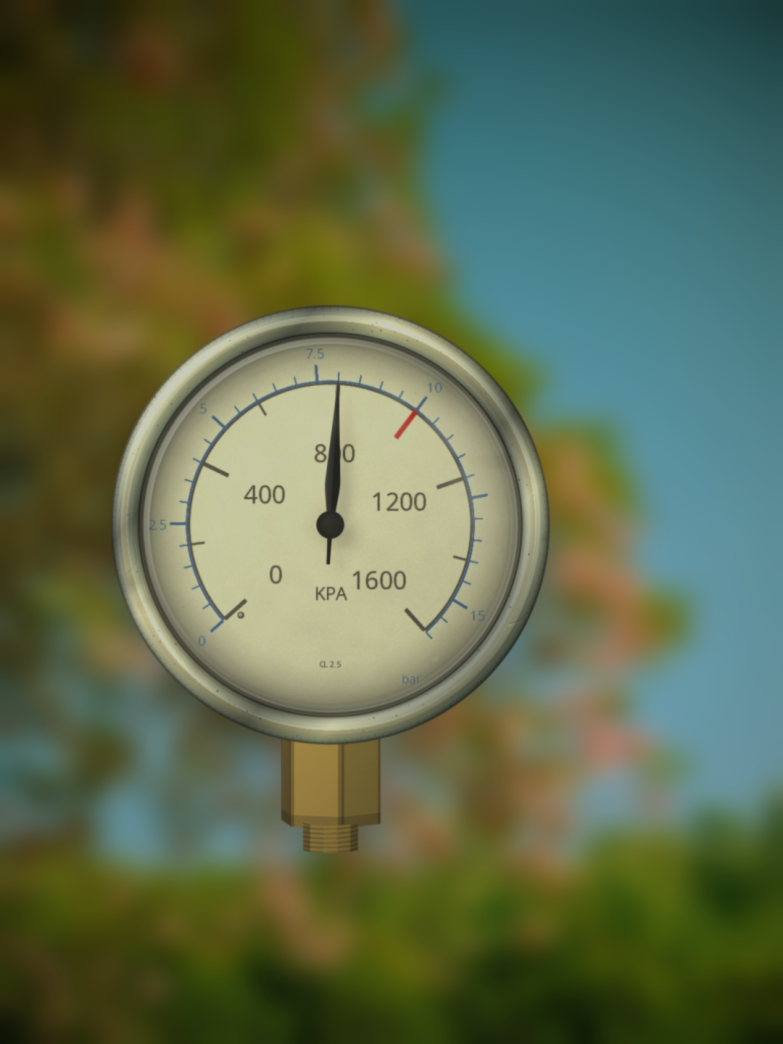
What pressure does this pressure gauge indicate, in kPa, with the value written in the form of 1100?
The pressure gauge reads 800
